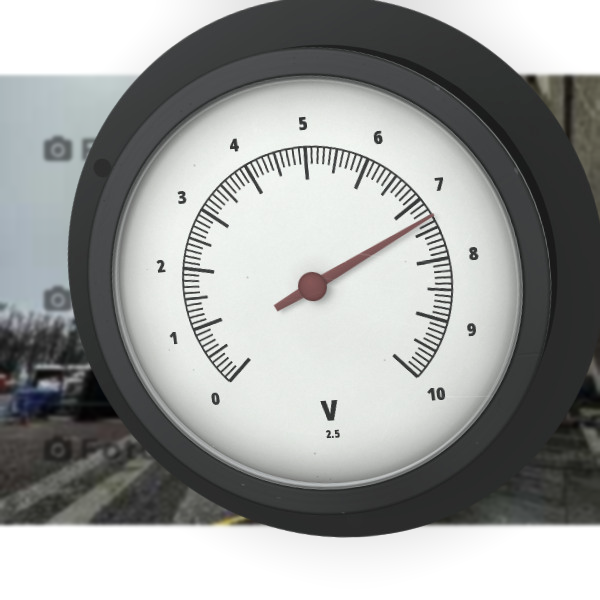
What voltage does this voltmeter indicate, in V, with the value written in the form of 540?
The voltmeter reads 7.3
